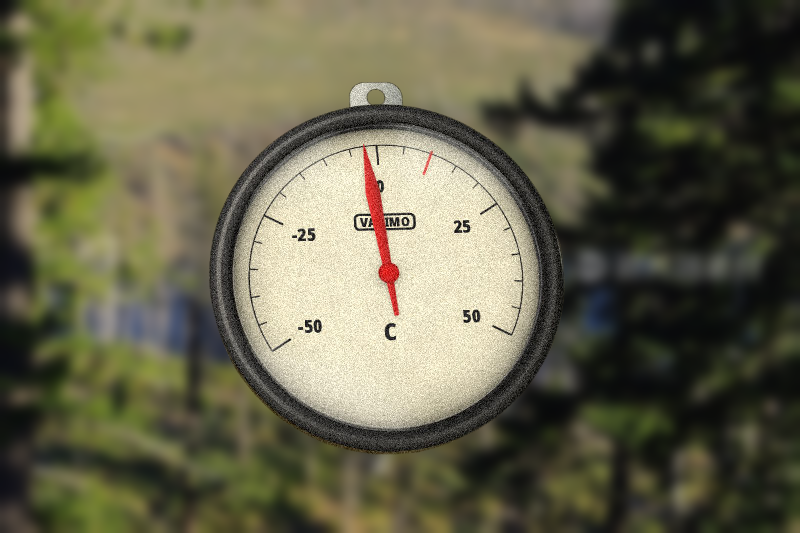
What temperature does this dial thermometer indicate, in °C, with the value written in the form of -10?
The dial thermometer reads -2.5
